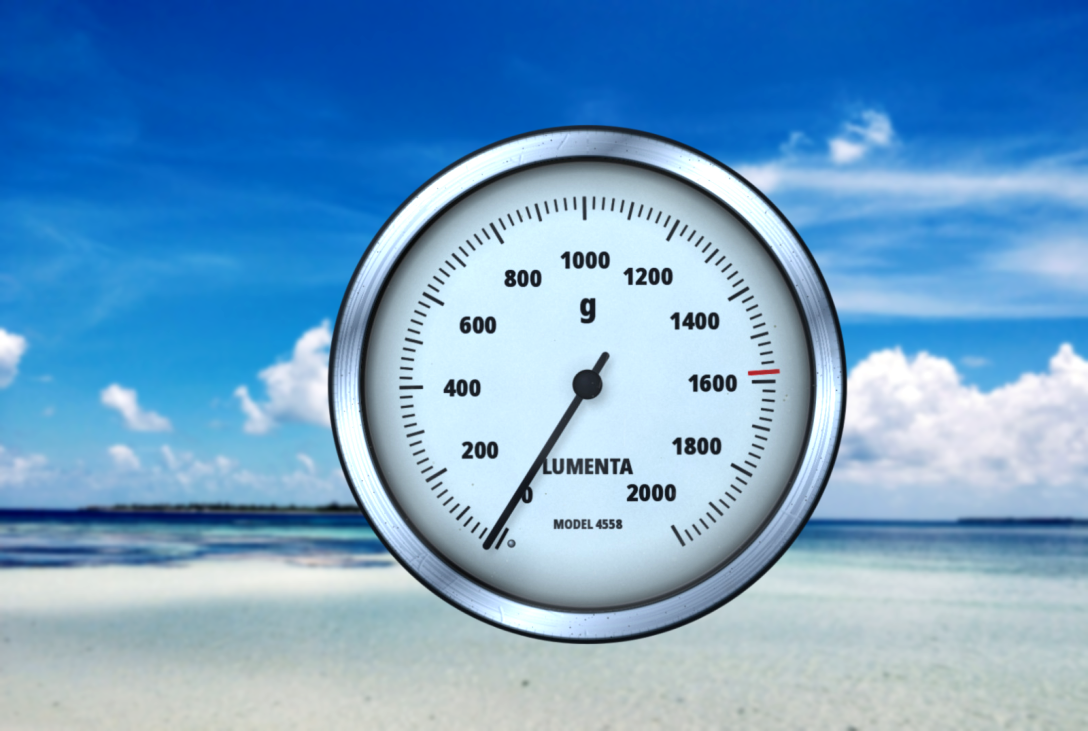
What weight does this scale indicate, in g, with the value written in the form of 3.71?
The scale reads 20
